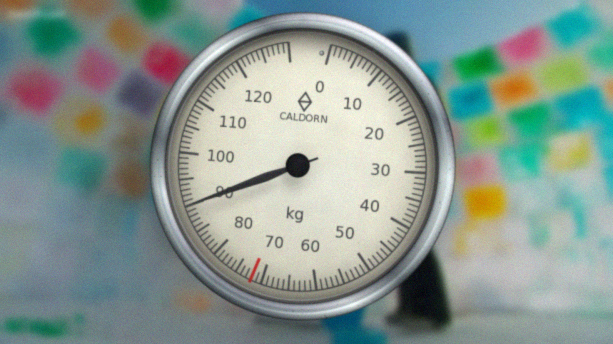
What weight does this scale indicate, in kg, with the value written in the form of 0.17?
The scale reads 90
